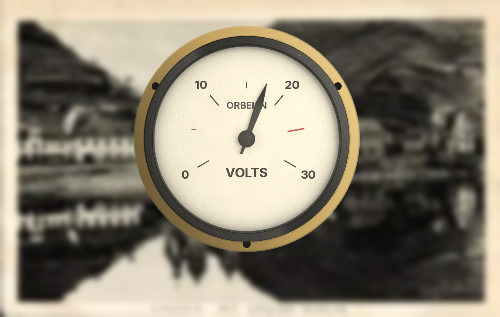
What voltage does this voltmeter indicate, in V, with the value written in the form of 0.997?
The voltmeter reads 17.5
